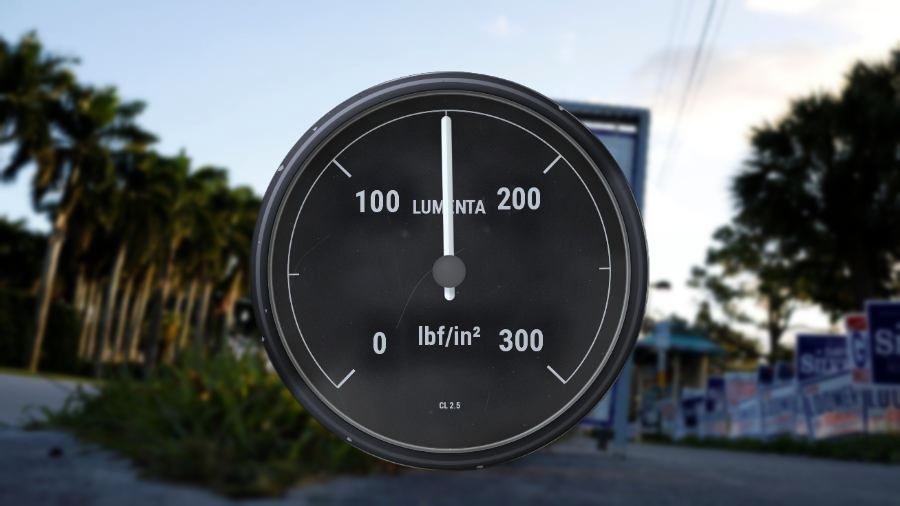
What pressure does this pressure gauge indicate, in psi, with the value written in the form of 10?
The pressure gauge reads 150
